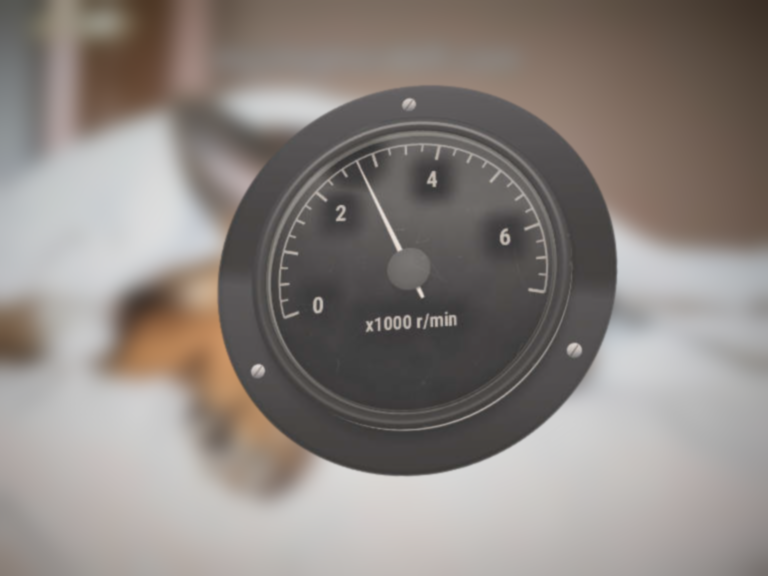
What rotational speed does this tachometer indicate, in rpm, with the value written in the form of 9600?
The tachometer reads 2750
